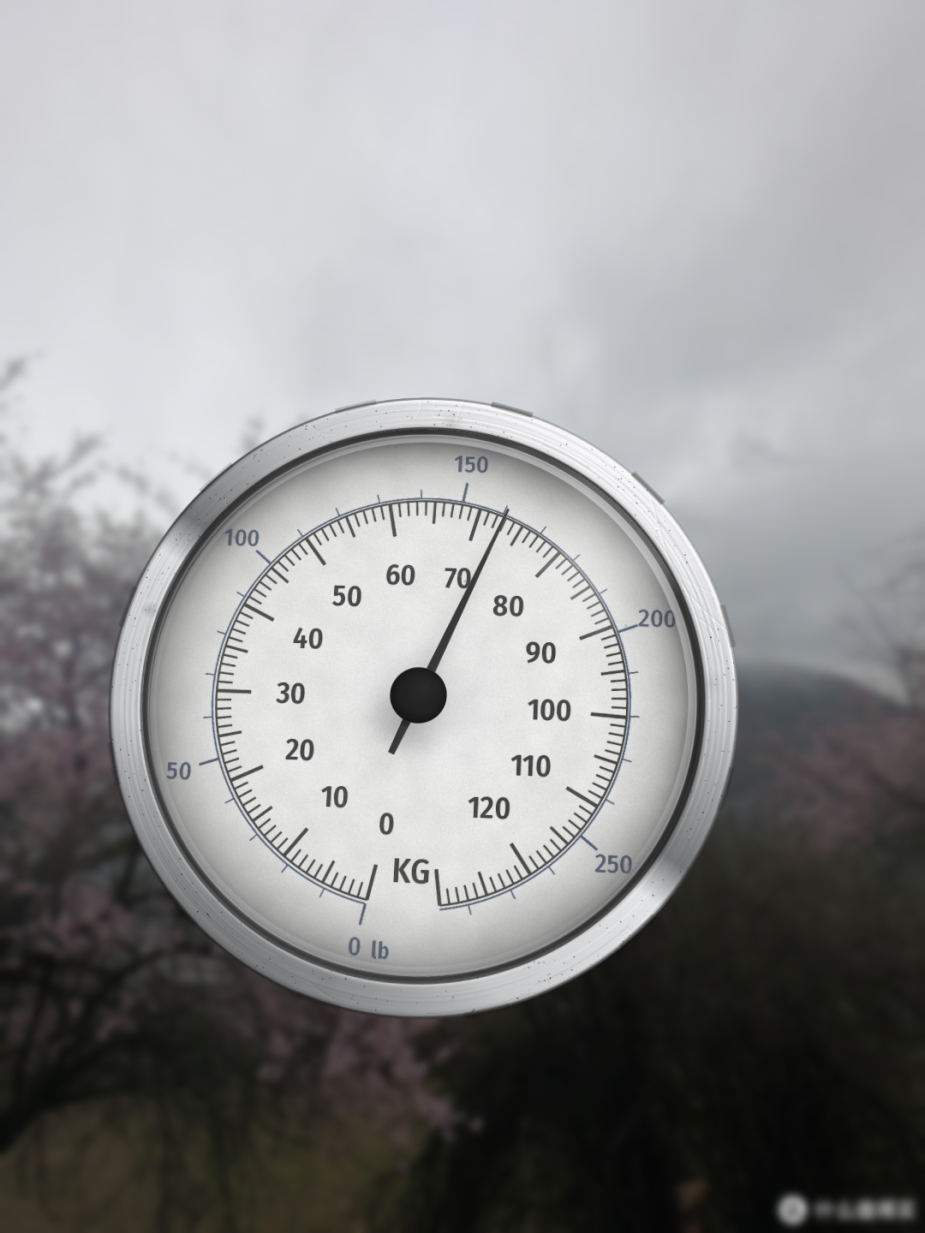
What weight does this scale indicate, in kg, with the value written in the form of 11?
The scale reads 73
